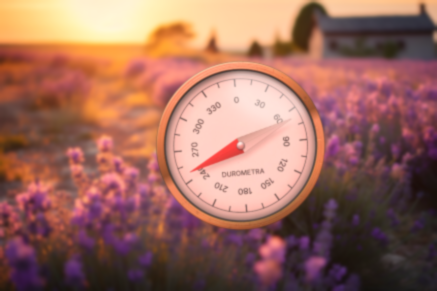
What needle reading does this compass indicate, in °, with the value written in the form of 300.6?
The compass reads 247.5
